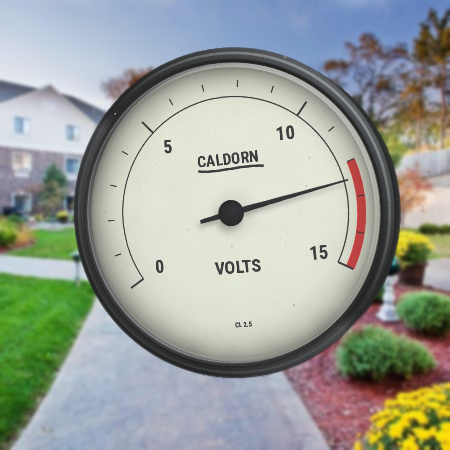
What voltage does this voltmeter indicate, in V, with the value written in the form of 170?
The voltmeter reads 12.5
